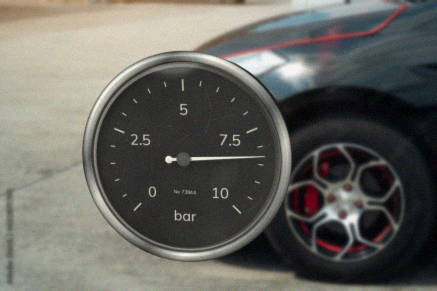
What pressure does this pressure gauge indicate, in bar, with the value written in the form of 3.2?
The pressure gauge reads 8.25
